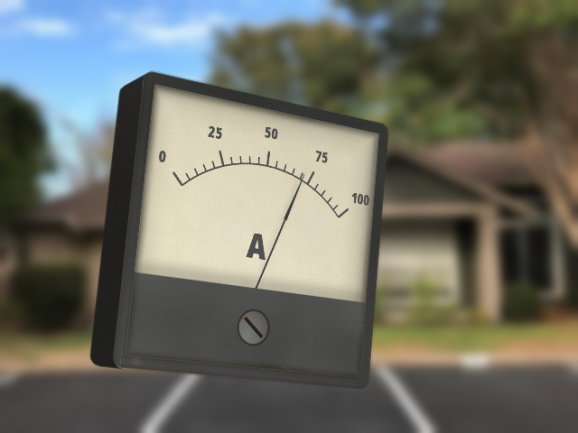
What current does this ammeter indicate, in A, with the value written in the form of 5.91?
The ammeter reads 70
